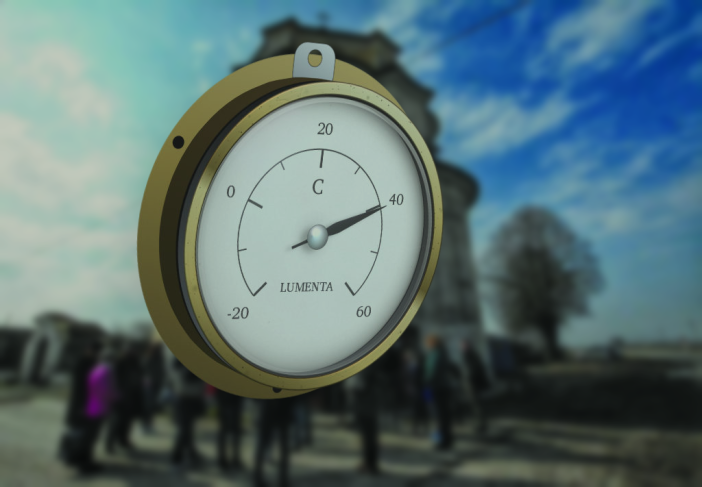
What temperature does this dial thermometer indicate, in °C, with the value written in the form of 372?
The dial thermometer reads 40
